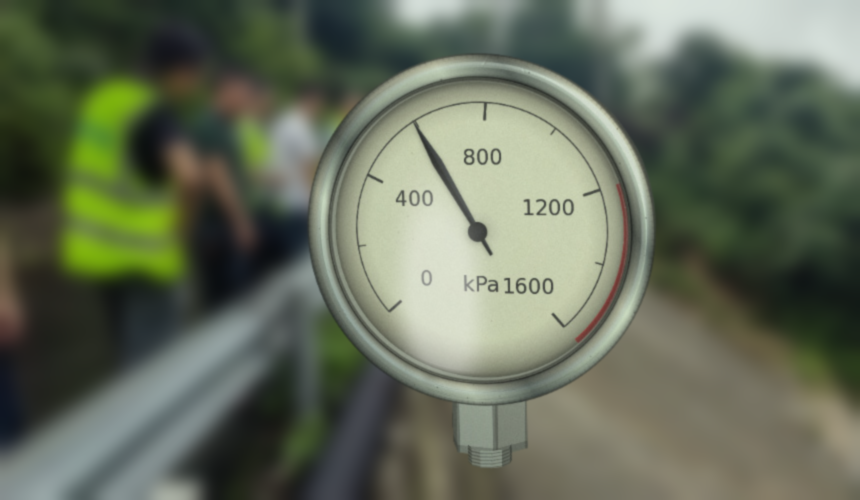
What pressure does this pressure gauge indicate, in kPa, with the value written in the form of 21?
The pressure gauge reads 600
